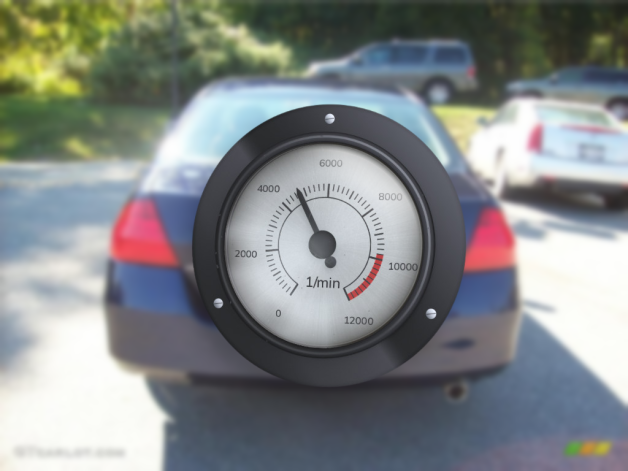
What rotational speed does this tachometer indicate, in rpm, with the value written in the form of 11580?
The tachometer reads 4800
